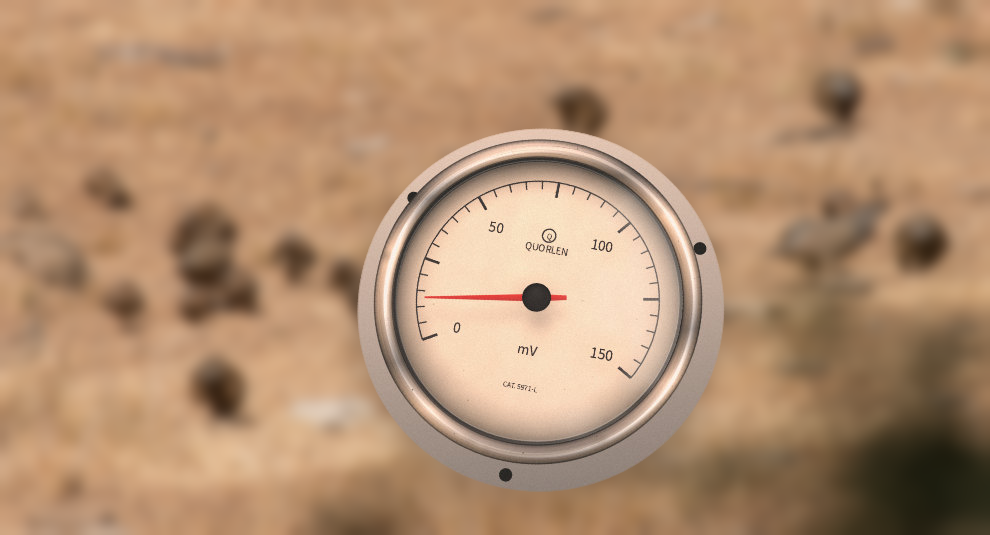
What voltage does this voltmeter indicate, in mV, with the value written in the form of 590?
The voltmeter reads 12.5
